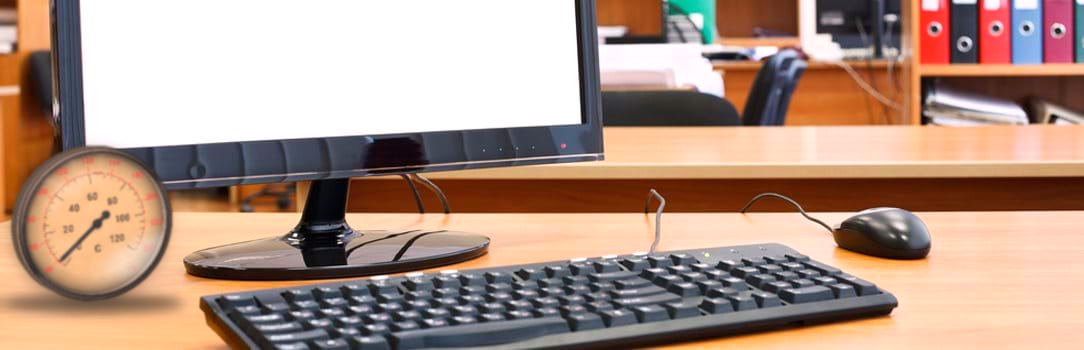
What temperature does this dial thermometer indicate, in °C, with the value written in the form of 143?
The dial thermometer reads 4
